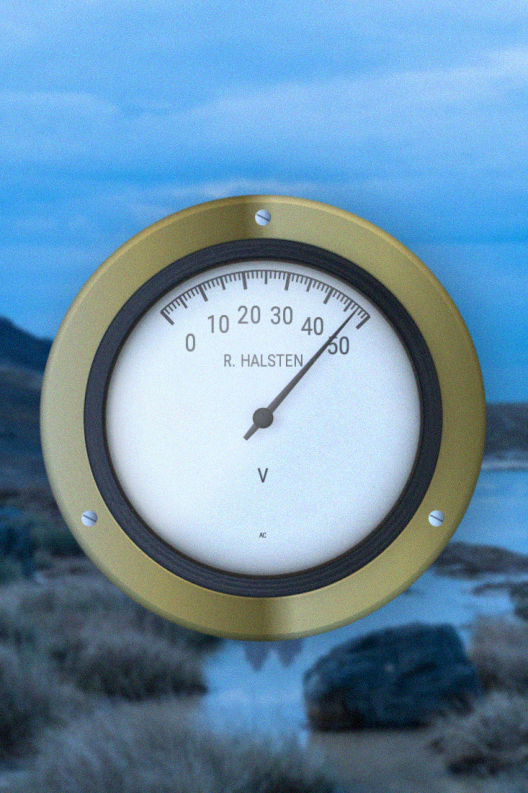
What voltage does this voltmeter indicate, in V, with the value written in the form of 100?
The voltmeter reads 47
